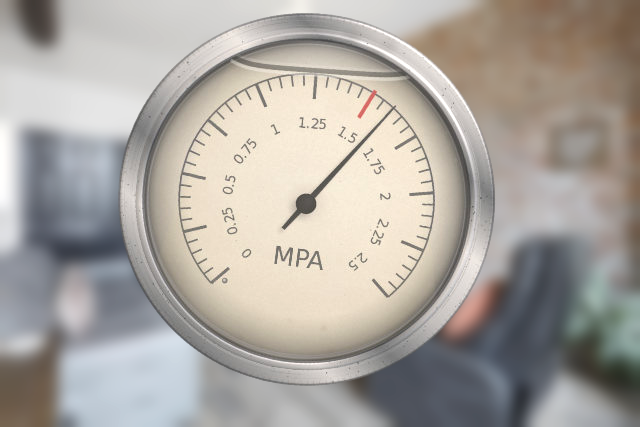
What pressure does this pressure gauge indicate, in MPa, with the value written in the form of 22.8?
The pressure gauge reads 1.6
